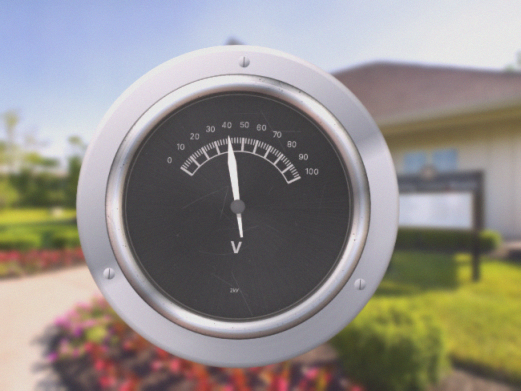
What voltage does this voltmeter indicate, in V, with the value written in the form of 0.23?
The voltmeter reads 40
